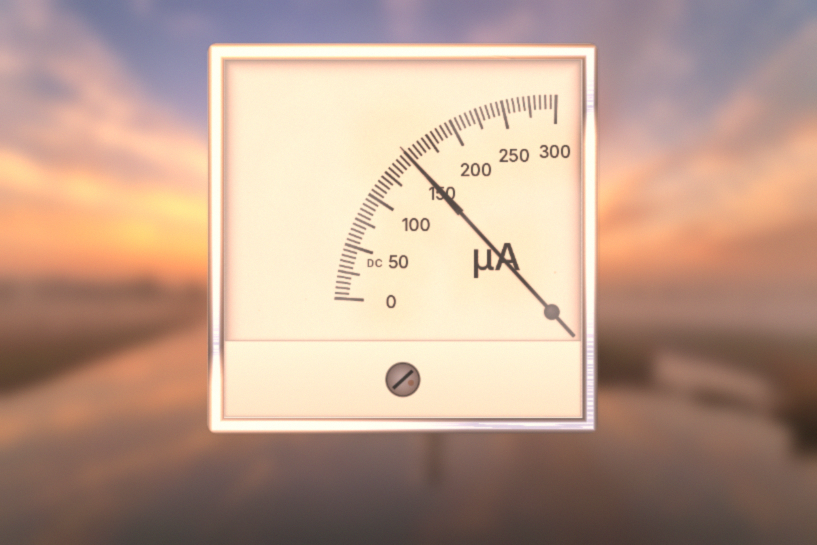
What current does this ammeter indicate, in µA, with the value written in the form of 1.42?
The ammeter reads 150
